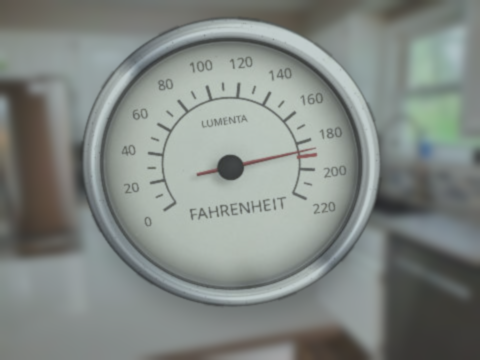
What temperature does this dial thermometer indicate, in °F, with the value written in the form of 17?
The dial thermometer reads 185
